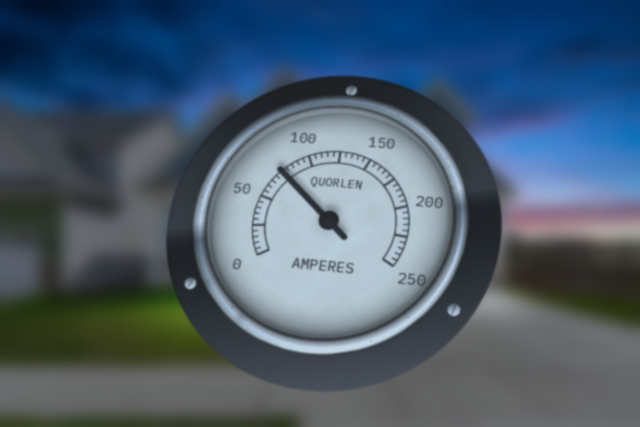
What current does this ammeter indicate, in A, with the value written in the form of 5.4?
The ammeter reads 75
